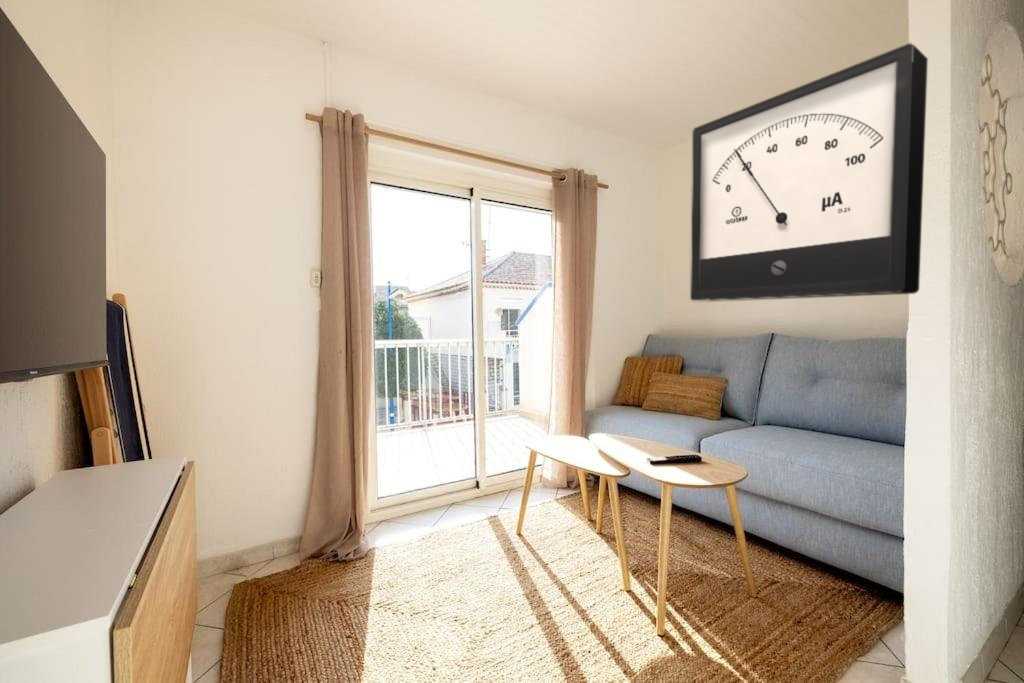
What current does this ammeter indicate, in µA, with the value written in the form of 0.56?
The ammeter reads 20
